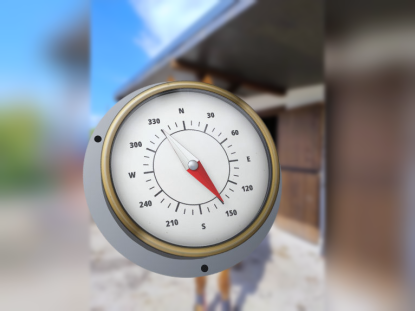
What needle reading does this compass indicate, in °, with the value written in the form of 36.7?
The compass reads 150
